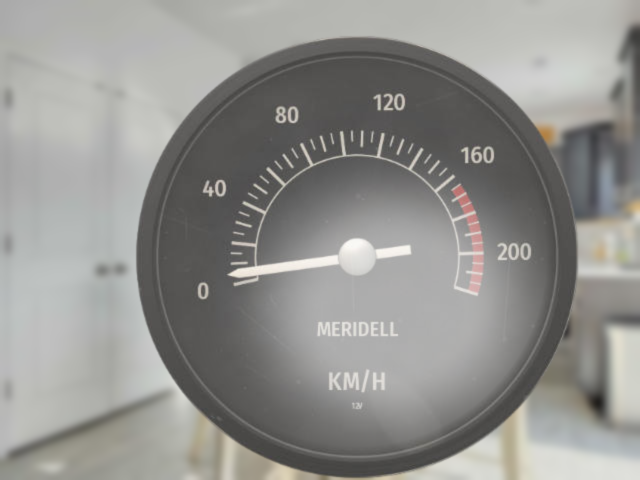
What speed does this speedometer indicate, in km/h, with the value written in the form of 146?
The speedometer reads 5
